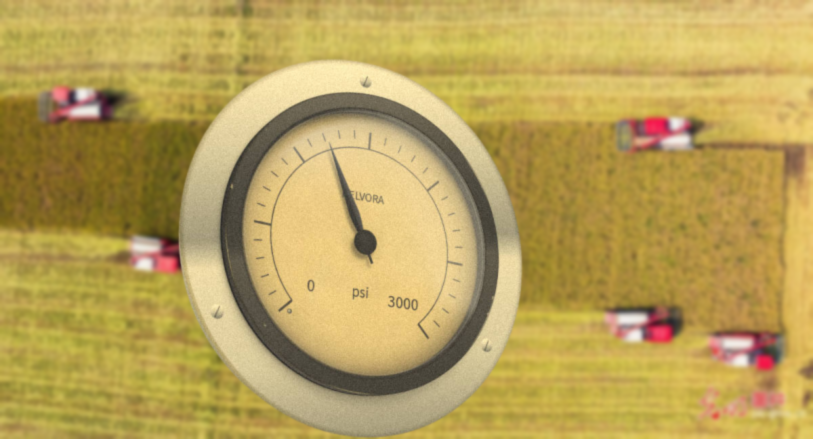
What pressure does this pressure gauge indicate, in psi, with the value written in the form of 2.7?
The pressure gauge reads 1200
